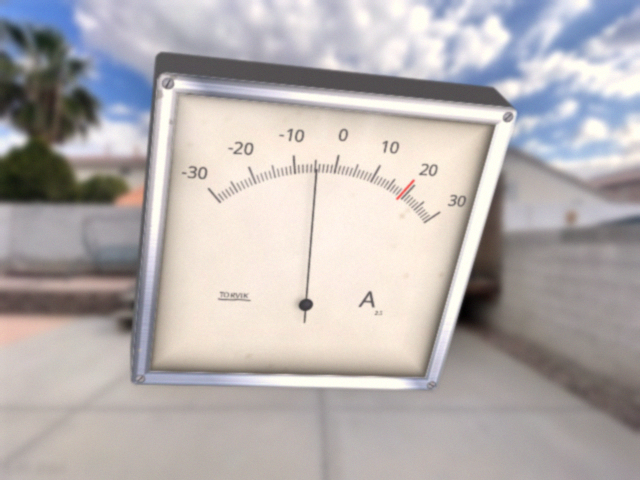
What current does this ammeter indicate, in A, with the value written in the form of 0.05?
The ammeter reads -5
